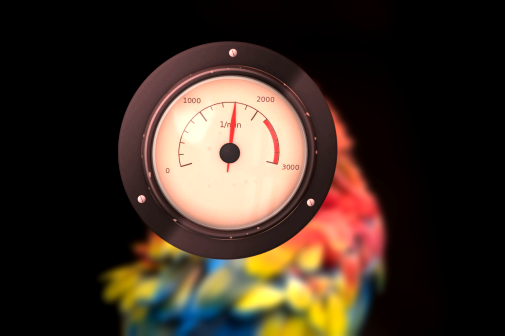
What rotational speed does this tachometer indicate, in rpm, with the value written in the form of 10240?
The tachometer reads 1600
